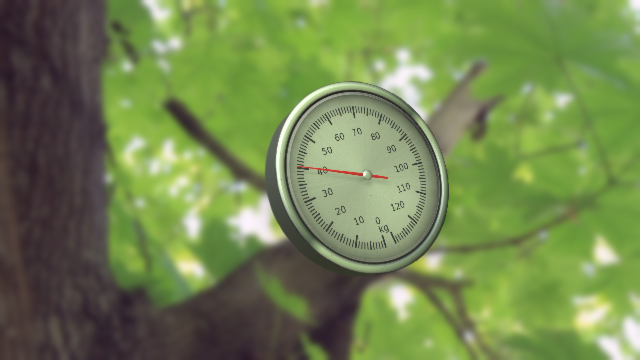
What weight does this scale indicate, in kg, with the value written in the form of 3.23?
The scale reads 40
